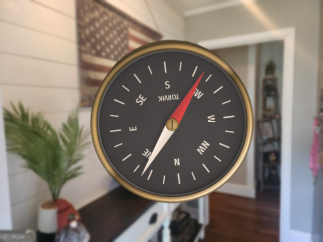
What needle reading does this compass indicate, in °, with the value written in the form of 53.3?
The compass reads 217.5
